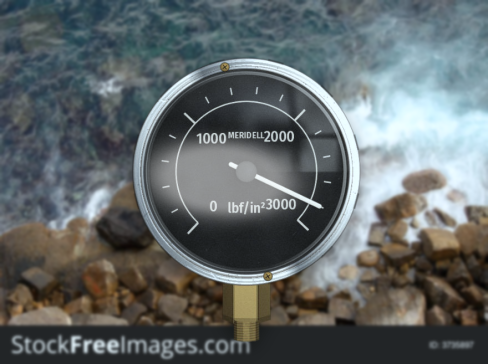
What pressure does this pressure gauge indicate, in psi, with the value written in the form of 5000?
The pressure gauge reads 2800
